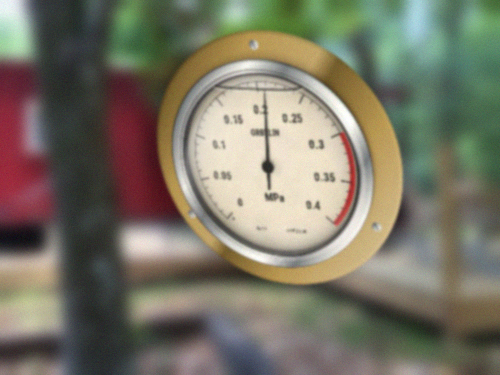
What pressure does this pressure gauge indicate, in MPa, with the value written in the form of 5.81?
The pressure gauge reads 0.21
